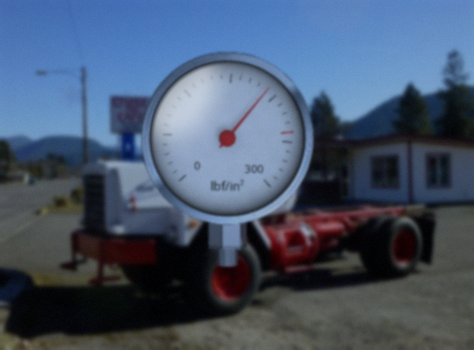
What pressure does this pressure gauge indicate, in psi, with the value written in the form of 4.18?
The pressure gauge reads 190
